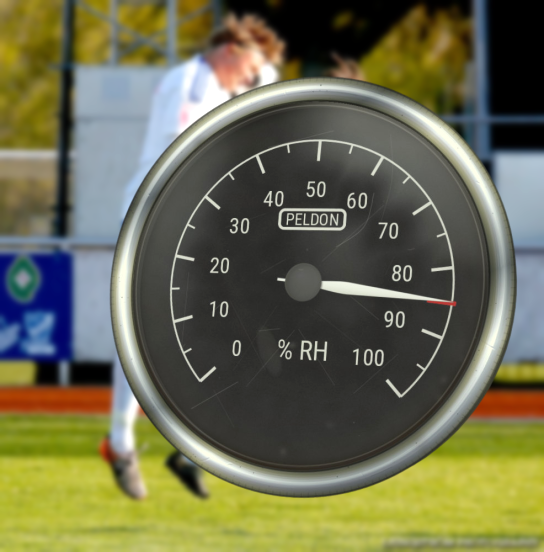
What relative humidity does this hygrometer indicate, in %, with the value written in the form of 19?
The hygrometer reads 85
